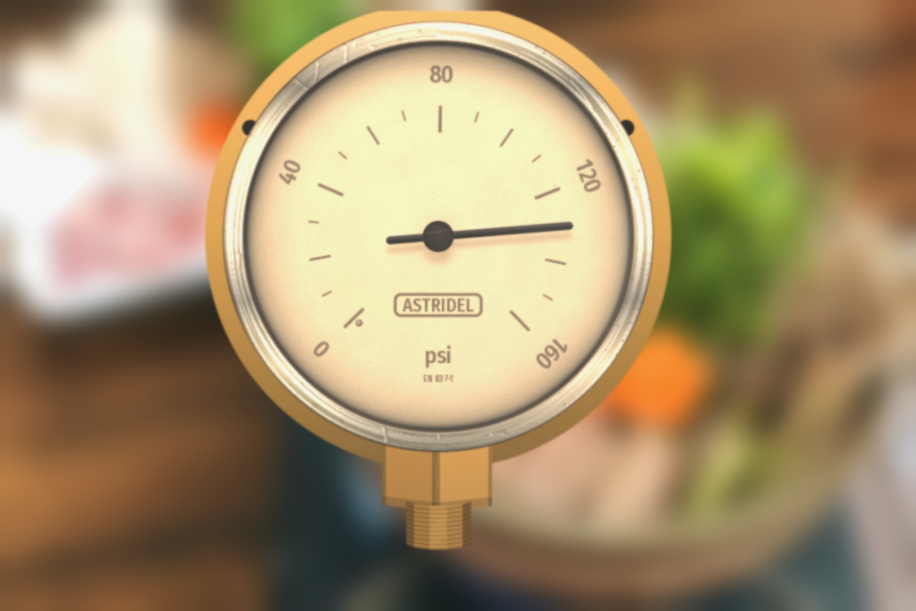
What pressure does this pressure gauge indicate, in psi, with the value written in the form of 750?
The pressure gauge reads 130
